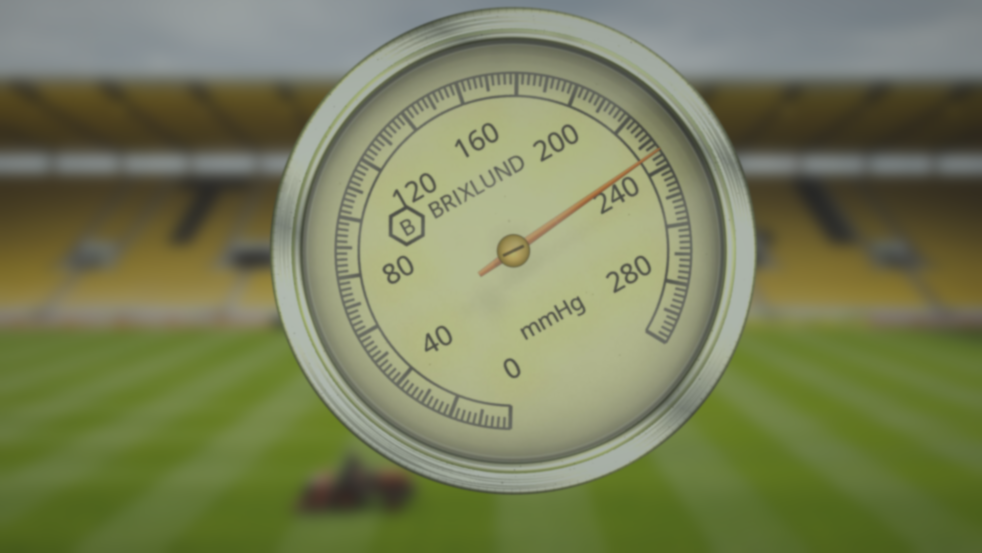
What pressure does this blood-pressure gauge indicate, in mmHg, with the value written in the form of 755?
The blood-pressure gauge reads 234
